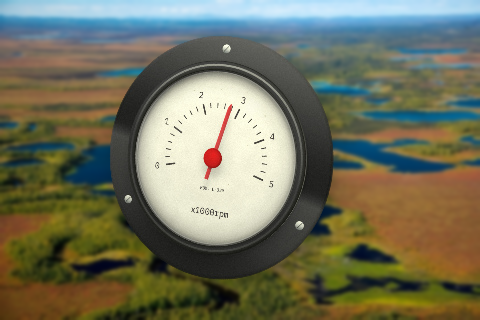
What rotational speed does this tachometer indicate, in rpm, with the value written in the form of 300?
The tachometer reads 2800
